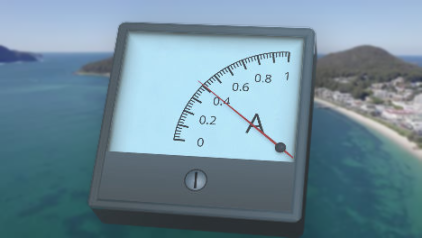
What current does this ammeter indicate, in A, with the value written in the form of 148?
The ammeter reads 0.4
